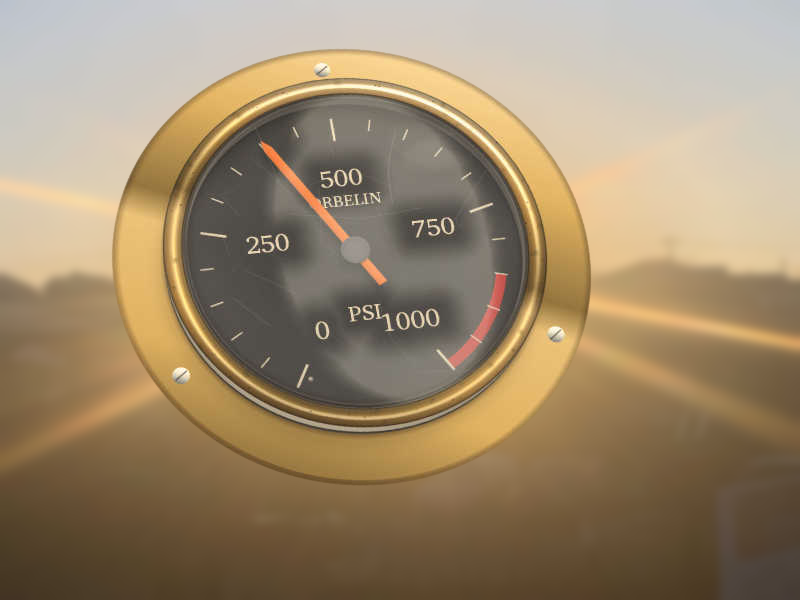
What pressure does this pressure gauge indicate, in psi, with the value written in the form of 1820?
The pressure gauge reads 400
